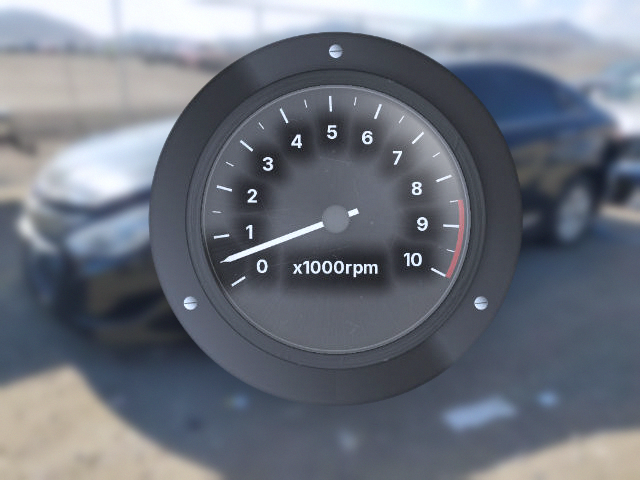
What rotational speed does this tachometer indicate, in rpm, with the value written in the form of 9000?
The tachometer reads 500
